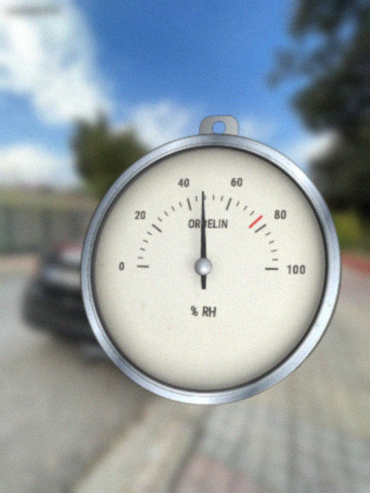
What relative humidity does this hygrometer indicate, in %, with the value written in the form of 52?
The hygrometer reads 48
